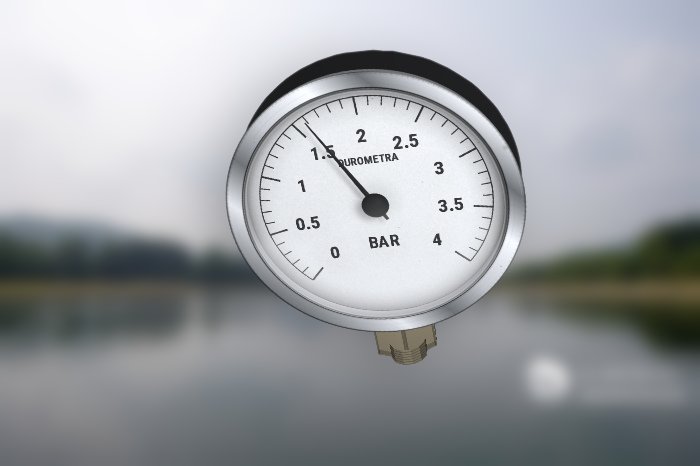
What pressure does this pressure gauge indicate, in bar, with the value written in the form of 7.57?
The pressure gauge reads 1.6
